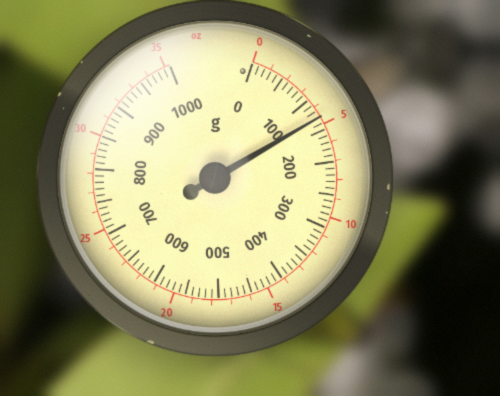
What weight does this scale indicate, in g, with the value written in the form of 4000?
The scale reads 130
